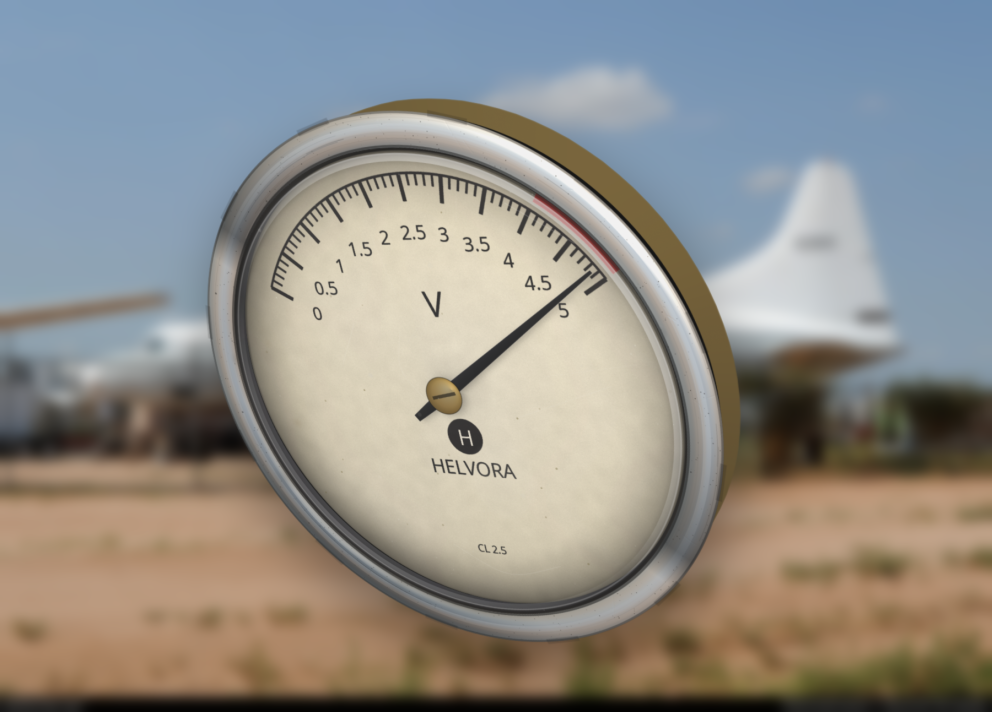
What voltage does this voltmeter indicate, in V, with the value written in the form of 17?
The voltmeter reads 4.85
